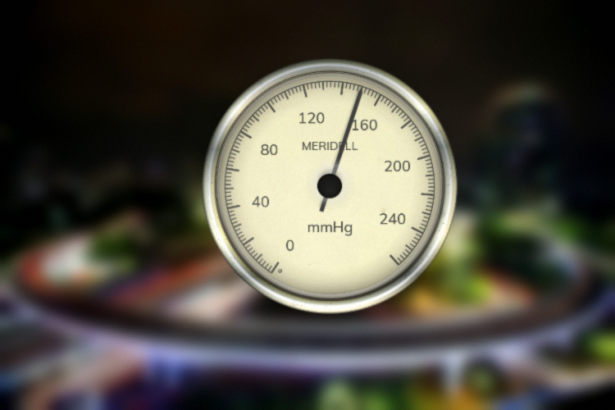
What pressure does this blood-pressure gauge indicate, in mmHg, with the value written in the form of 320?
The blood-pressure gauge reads 150
